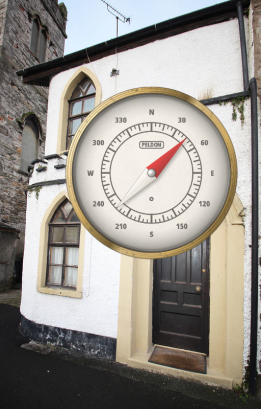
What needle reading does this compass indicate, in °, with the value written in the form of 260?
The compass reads 45
